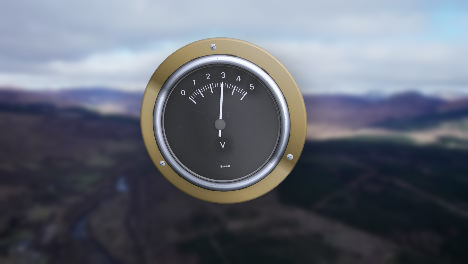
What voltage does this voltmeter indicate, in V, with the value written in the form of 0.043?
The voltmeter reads 3
